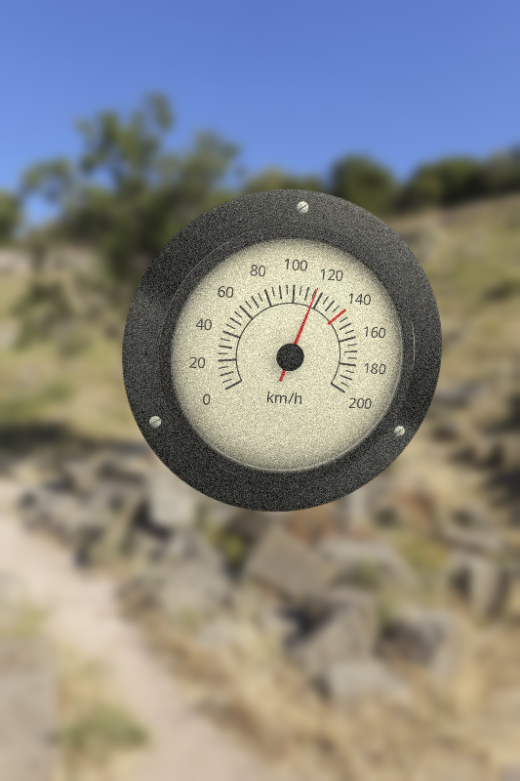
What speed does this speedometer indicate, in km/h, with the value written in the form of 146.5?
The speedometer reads 115
